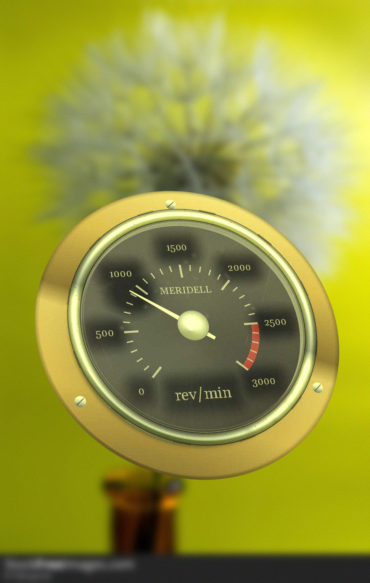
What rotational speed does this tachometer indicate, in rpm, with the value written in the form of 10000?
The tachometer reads 900
